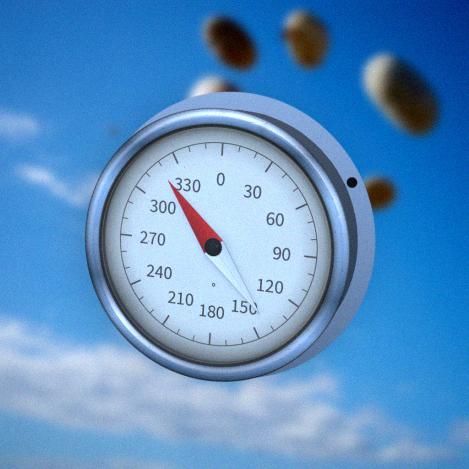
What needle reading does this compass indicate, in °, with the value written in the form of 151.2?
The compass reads 320
